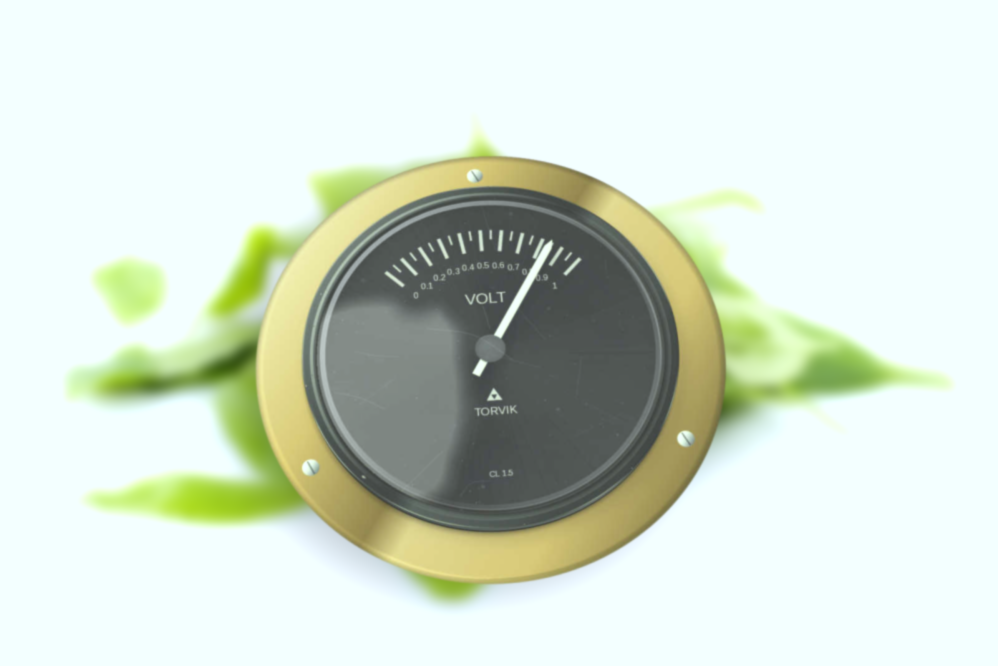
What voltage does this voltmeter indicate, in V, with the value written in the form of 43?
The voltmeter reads 0.85
